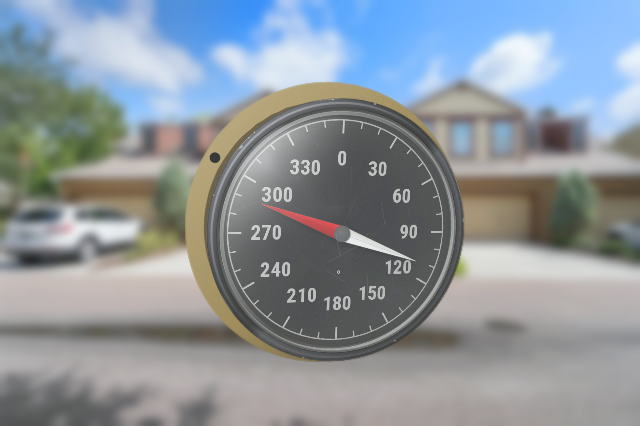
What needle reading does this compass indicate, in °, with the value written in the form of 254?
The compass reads 290
